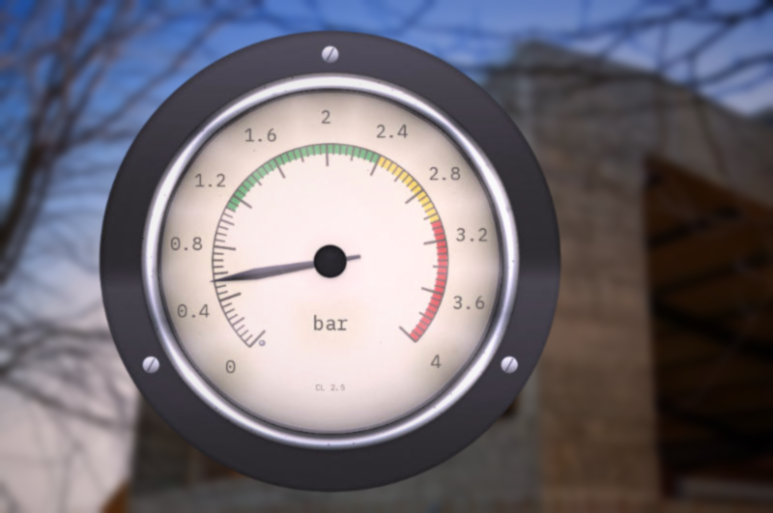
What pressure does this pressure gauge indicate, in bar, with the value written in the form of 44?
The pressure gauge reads 0.55
